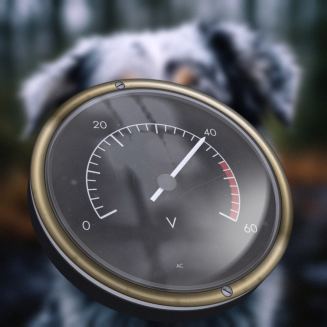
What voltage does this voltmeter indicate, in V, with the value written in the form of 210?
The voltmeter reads 40
